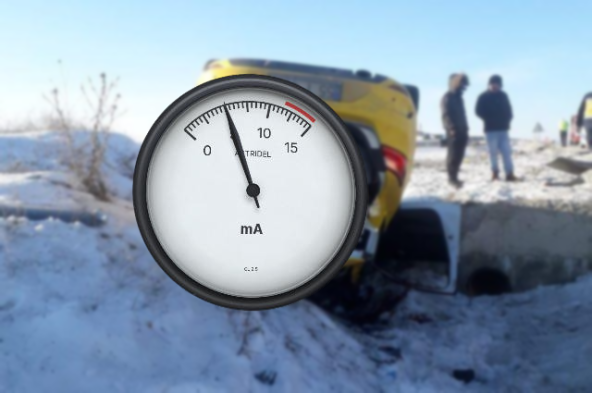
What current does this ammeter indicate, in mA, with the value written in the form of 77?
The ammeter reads 5
